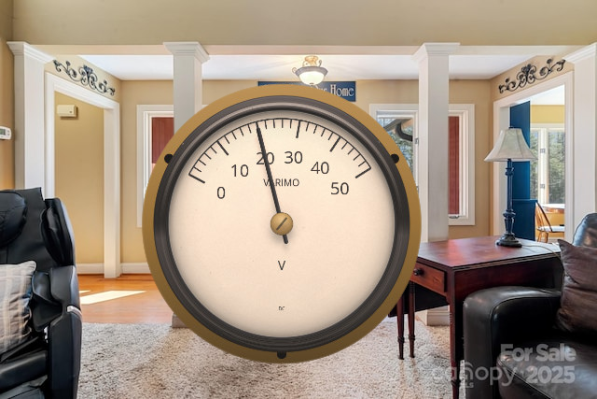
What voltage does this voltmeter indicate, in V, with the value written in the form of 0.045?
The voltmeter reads 20
